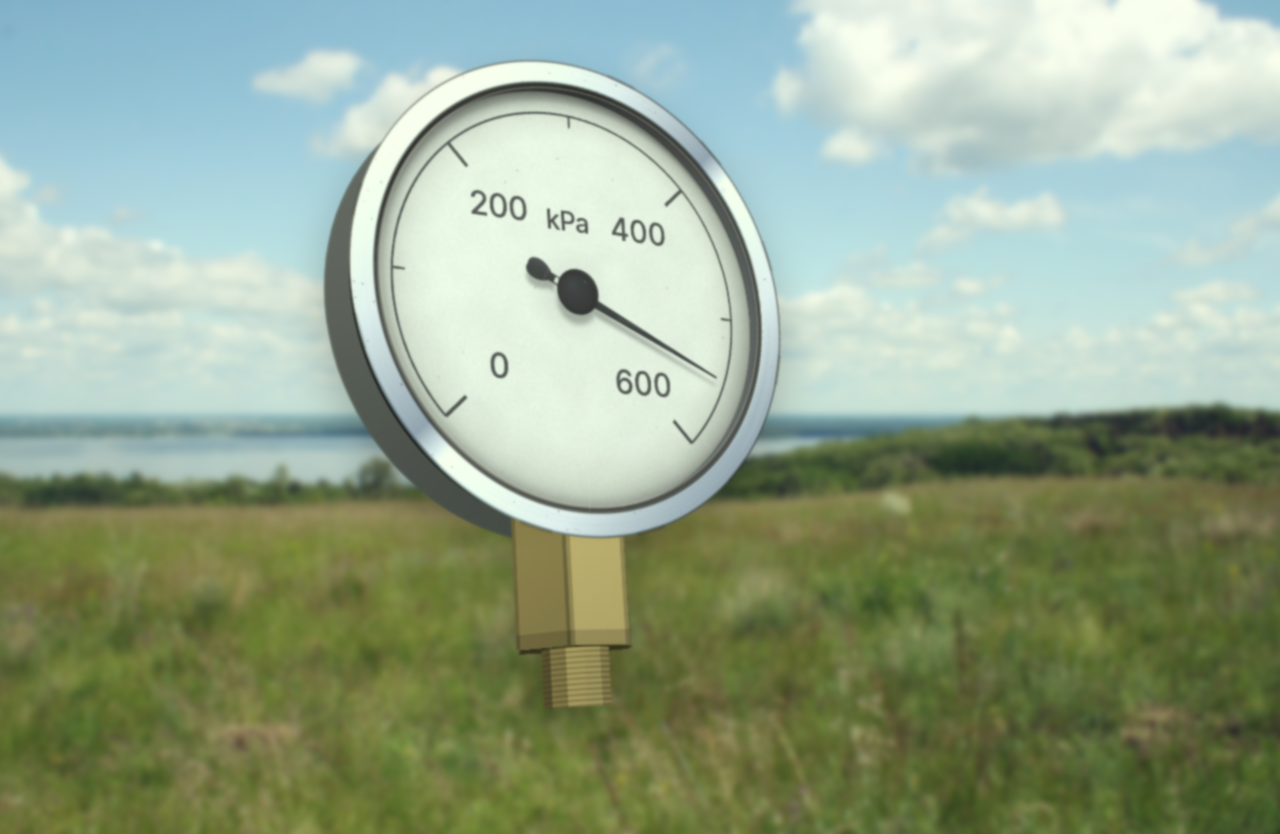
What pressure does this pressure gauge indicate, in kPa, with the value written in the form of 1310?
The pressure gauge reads 550
